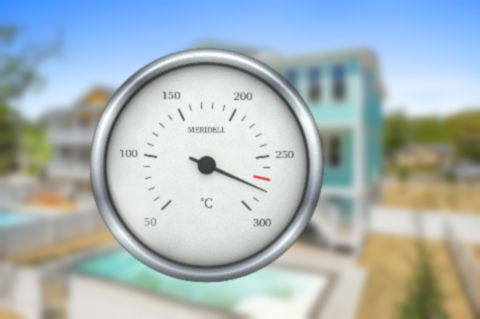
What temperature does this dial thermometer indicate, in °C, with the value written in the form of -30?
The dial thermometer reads 280
